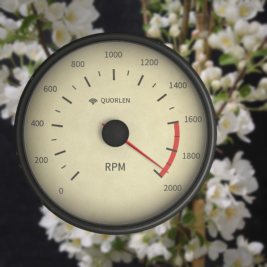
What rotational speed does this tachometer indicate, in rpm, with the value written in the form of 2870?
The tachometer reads 1950
